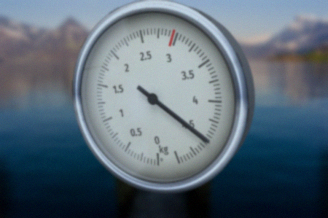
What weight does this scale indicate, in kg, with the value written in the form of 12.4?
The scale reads 4.5
